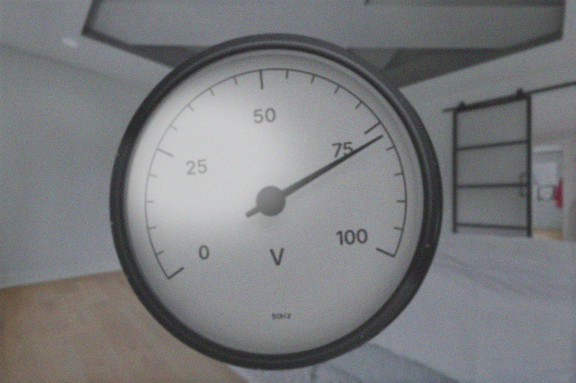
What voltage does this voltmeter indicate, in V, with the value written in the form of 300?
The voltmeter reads 77.5
